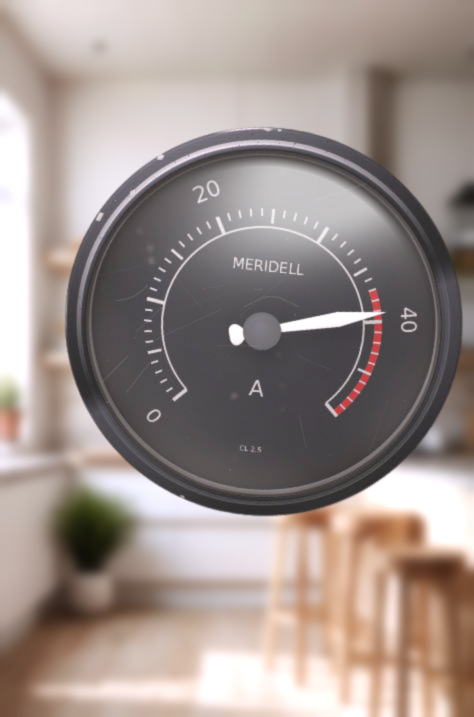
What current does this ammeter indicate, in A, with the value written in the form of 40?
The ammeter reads 39
